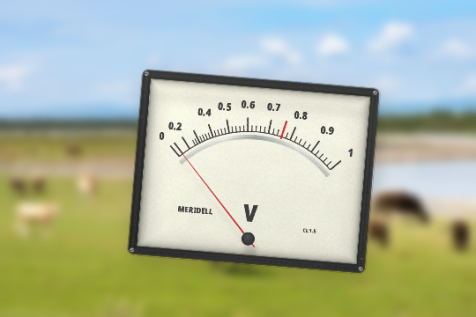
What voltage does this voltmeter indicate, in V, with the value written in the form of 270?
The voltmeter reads 0.1
